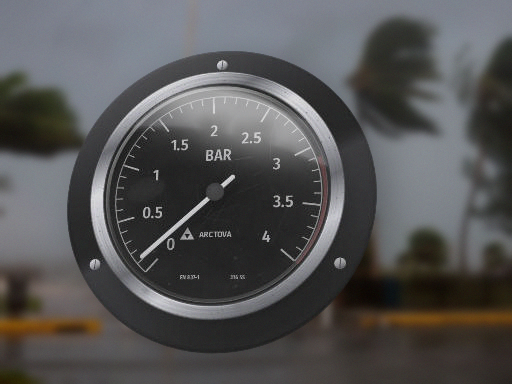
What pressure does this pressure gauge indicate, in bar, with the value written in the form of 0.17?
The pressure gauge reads 0.1
